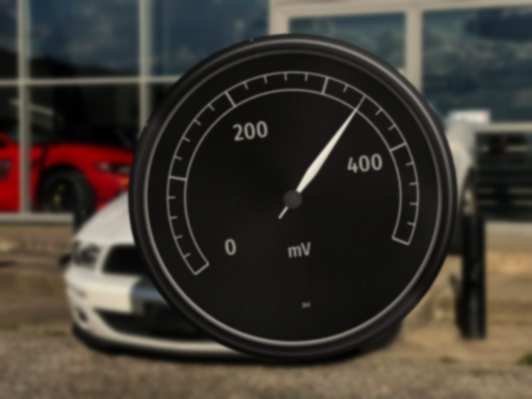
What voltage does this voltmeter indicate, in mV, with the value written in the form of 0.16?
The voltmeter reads 340
